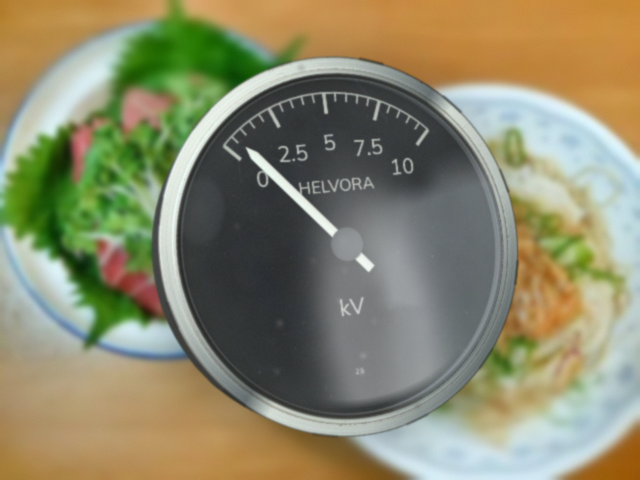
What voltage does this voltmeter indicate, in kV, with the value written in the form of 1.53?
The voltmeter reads 0.5
